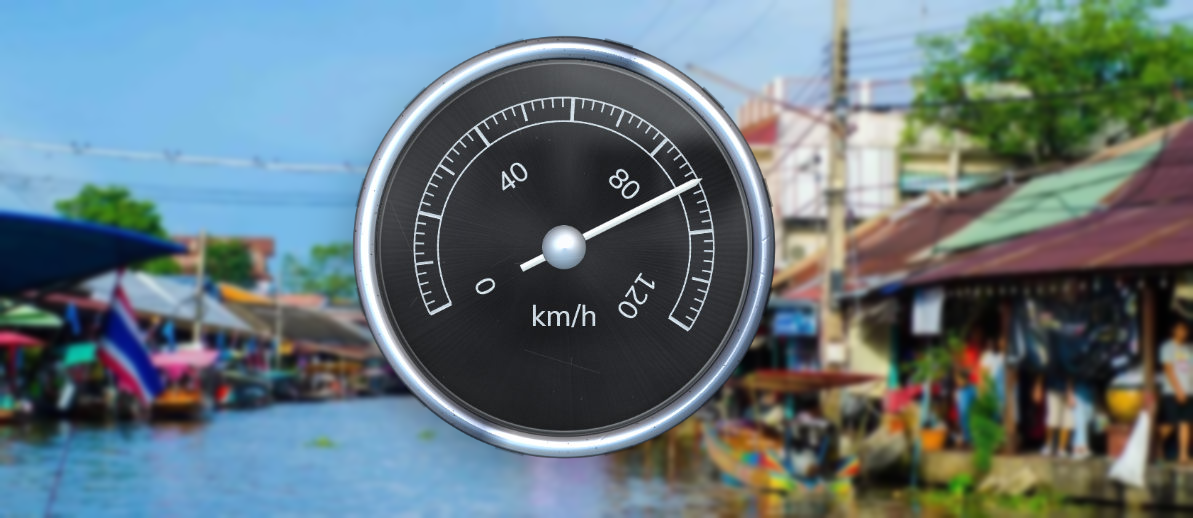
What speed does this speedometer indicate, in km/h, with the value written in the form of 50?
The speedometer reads 90
